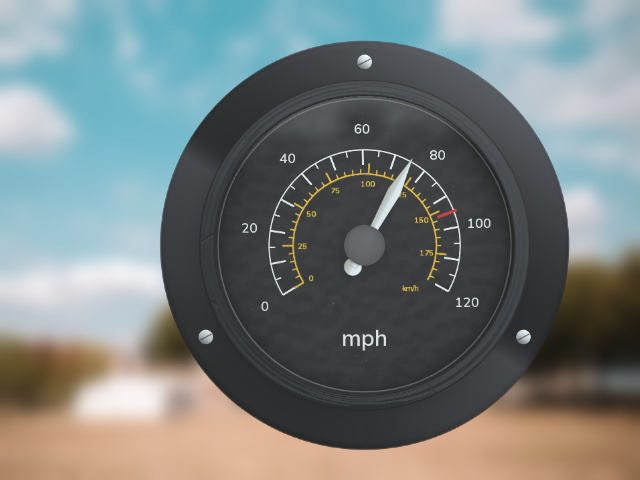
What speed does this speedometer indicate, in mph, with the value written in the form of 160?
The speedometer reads 75
